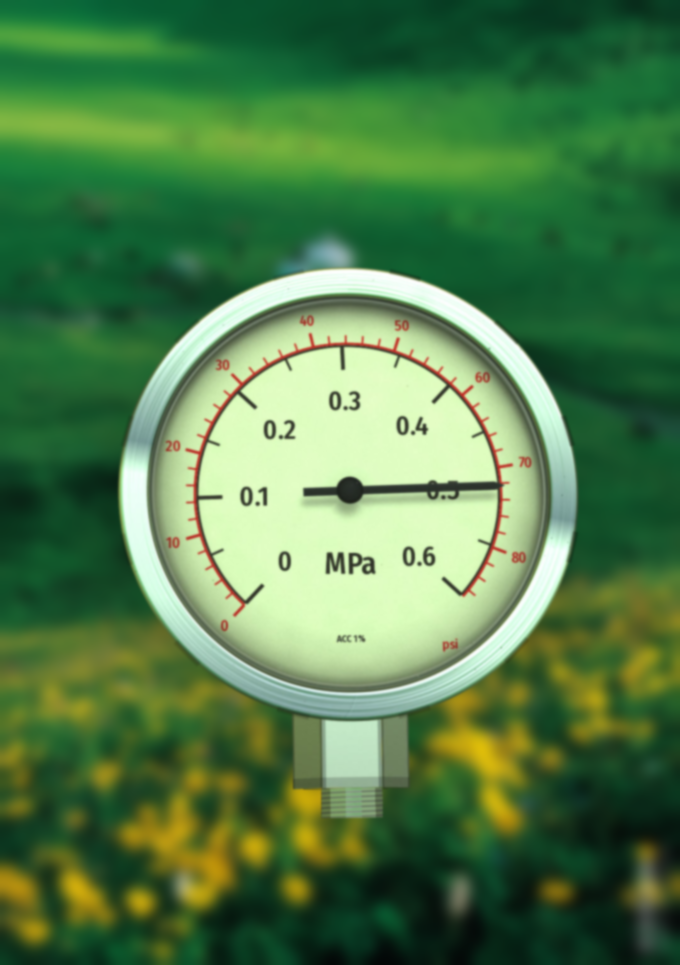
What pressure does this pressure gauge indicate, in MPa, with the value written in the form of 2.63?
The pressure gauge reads 0.5
